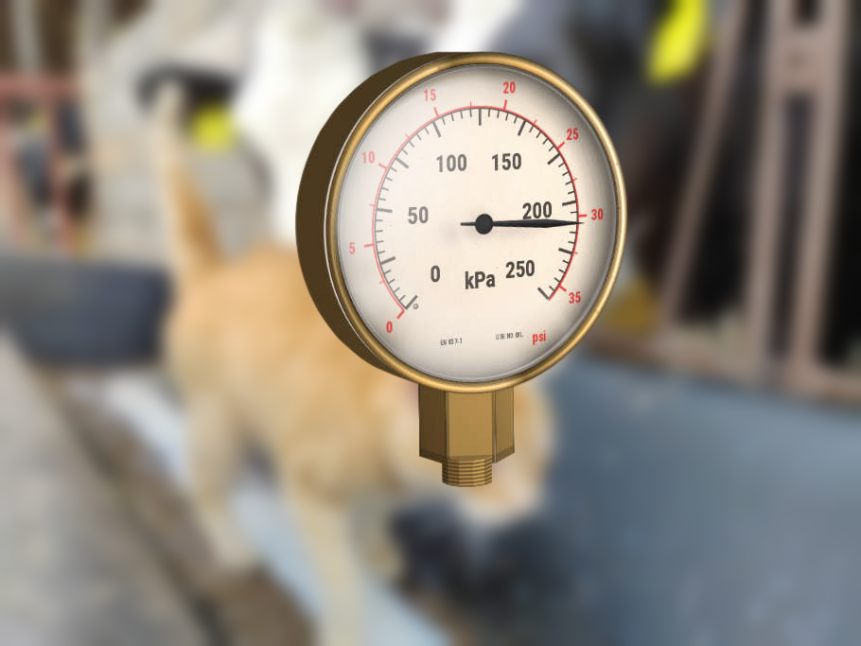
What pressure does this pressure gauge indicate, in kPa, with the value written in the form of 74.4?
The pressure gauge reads 210
